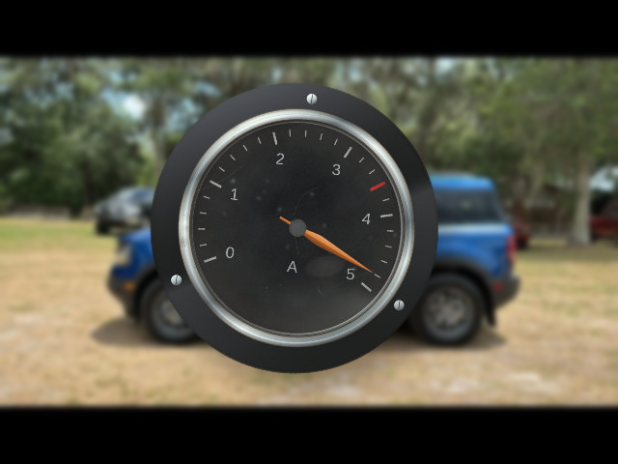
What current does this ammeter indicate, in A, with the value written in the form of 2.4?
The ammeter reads 4.8
